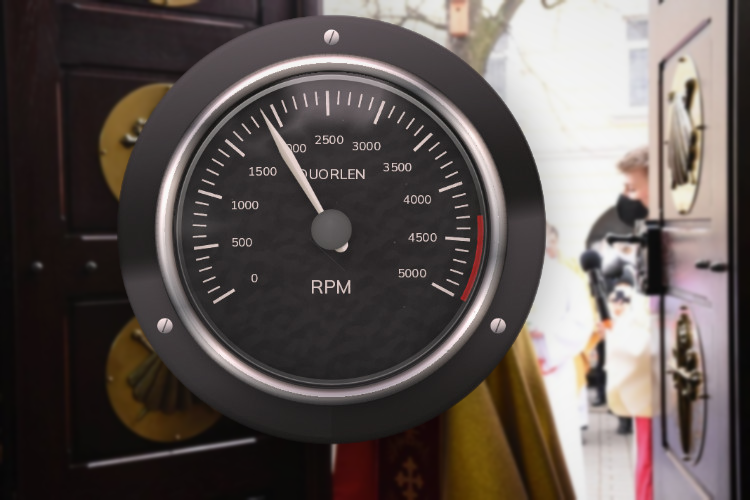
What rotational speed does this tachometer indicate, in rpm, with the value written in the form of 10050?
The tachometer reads 1900
